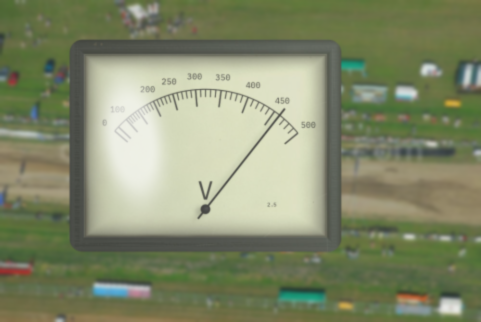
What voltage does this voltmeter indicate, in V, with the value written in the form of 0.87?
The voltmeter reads 460
